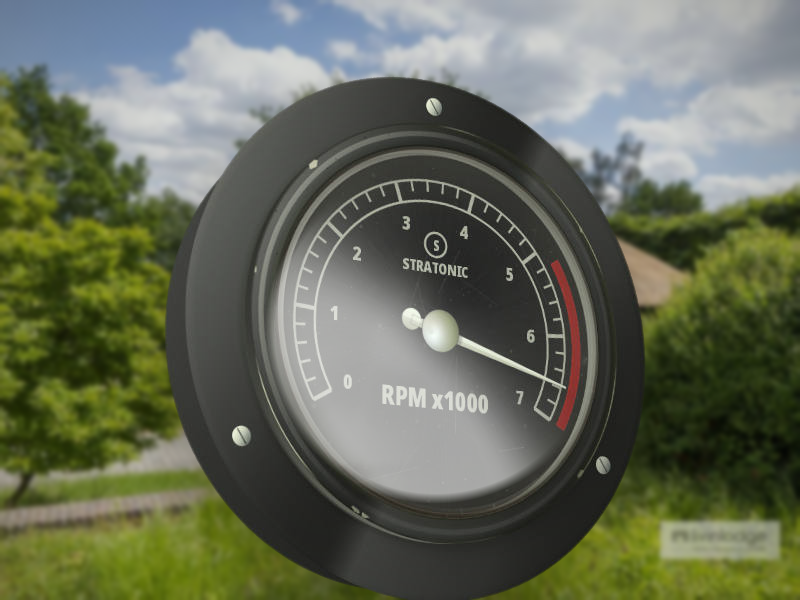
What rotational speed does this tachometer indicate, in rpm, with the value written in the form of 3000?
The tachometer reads 6600
